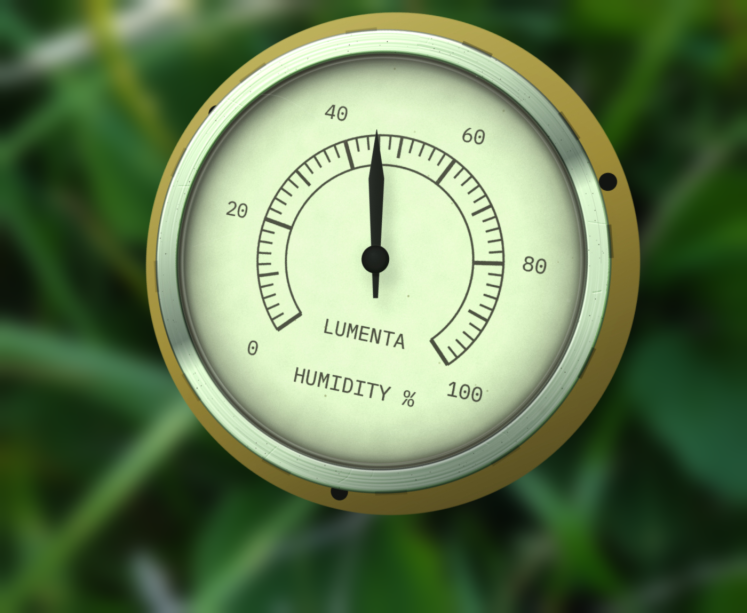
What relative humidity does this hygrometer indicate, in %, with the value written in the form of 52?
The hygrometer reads 46
